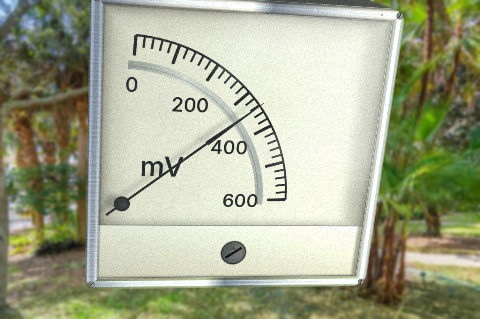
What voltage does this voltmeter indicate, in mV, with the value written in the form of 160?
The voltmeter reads 340
